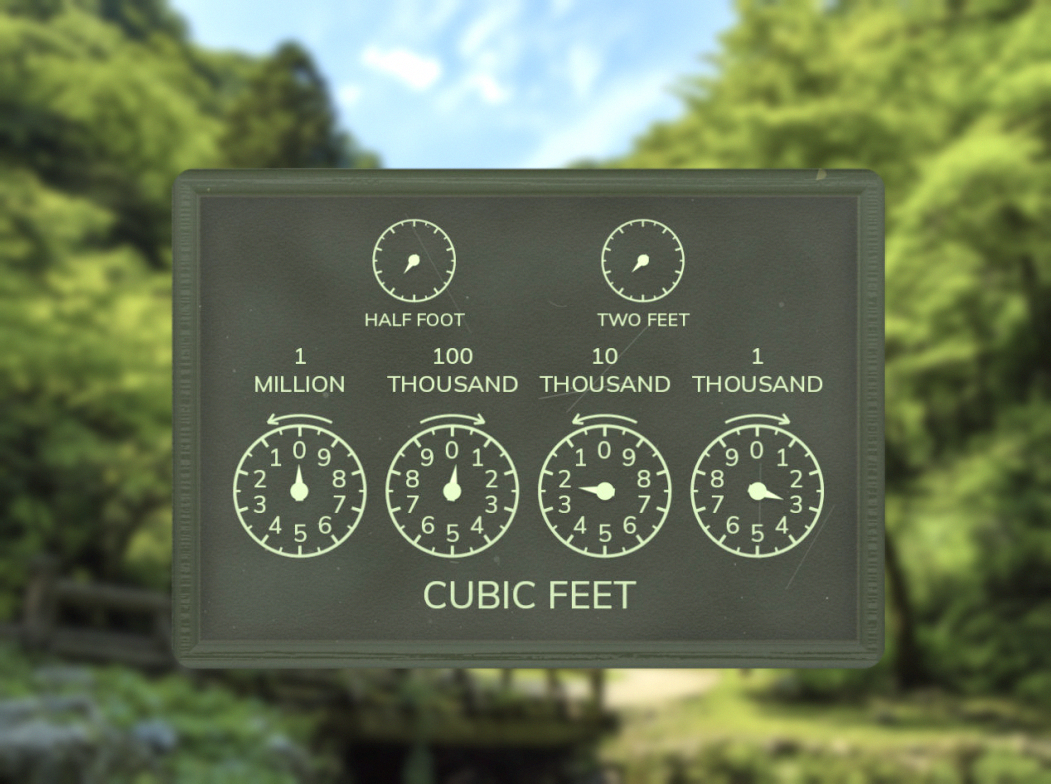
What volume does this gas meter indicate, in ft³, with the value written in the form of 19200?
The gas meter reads 2300
